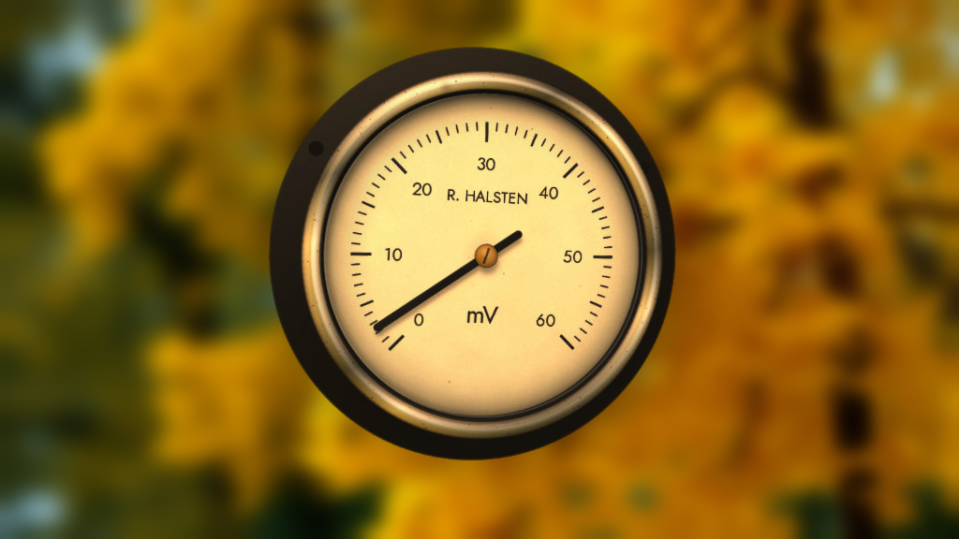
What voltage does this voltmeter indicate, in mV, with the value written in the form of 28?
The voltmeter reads 2.5
